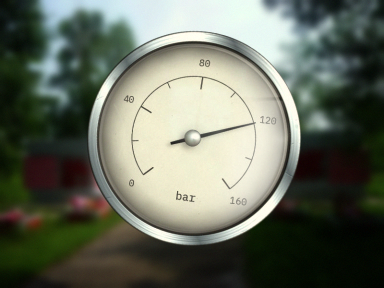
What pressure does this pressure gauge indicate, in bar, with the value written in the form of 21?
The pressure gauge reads 120
